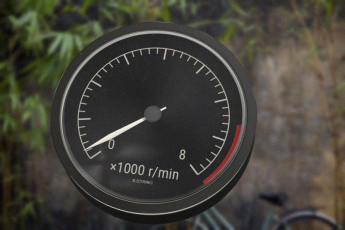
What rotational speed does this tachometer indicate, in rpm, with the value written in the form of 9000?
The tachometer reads 200
